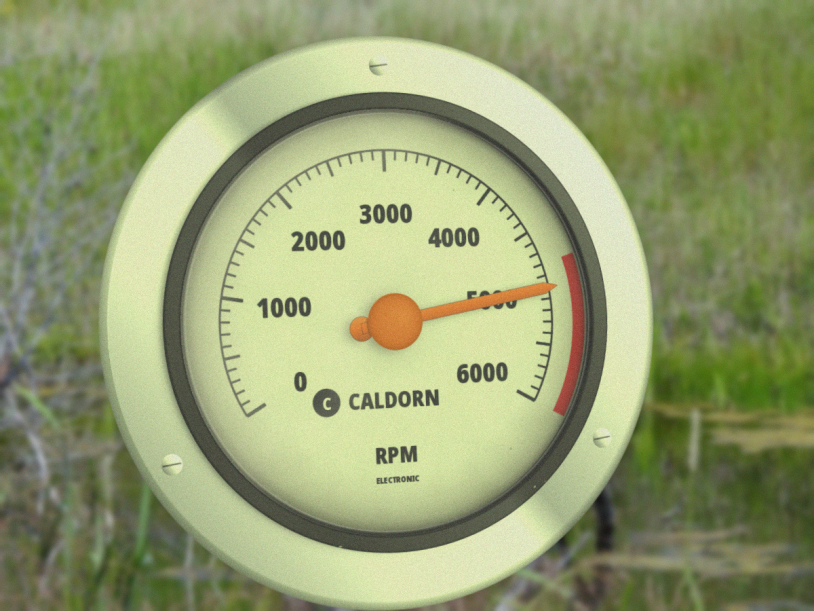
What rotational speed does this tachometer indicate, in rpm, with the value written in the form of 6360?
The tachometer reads 5000
